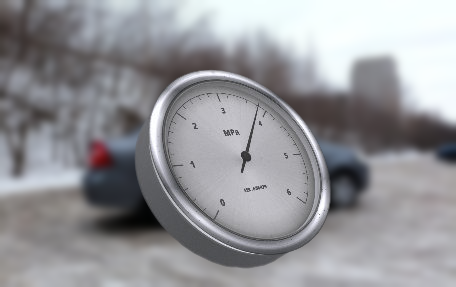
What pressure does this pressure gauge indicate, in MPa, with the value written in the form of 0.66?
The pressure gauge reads 3.8
